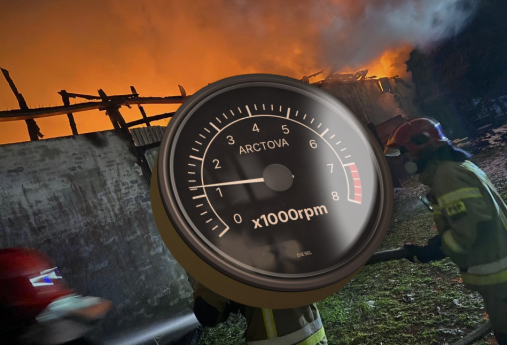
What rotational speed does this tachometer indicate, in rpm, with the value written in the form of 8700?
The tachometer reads 1200
